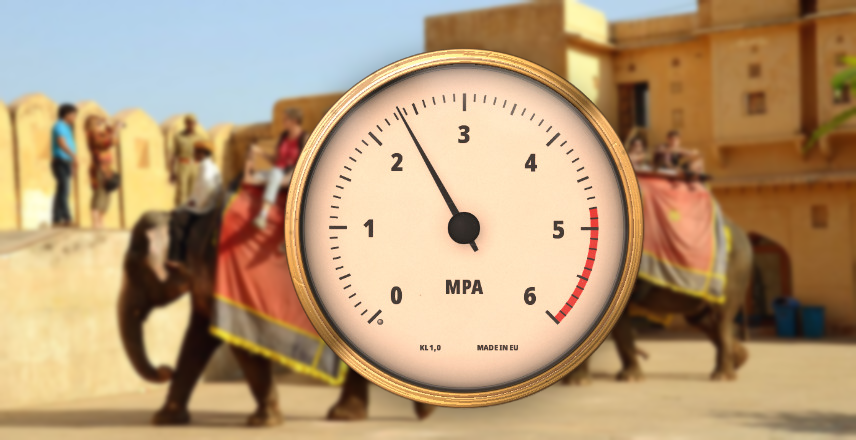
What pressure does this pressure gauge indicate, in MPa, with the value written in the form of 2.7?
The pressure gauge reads 2.35
